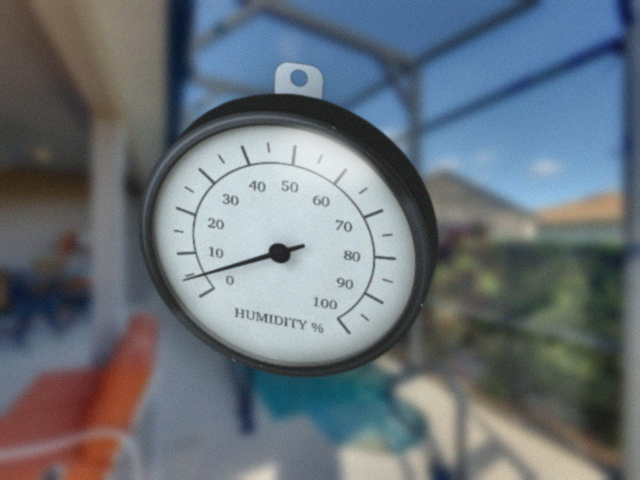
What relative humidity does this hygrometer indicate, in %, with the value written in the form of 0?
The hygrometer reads 5
